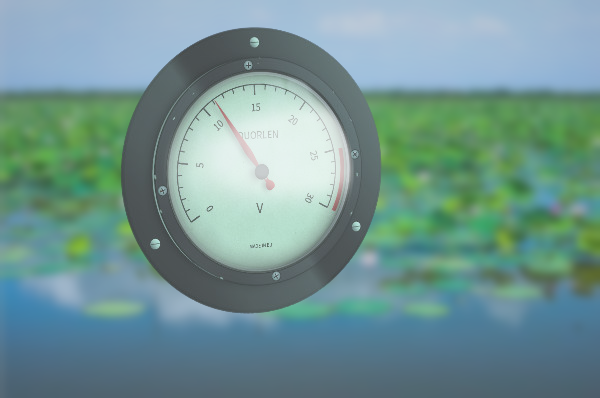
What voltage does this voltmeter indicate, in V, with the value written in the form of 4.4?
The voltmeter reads 11
